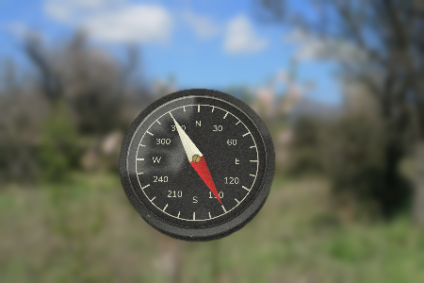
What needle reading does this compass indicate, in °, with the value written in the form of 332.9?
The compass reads 150
